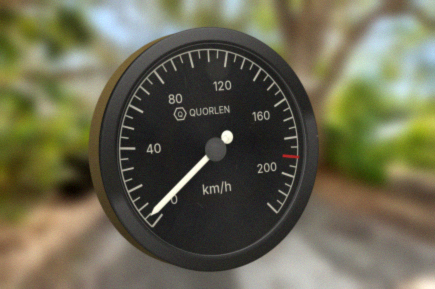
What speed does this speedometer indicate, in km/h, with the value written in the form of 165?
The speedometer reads 5
